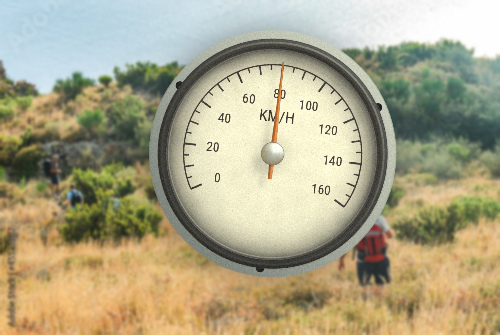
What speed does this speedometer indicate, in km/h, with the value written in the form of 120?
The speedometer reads 80
